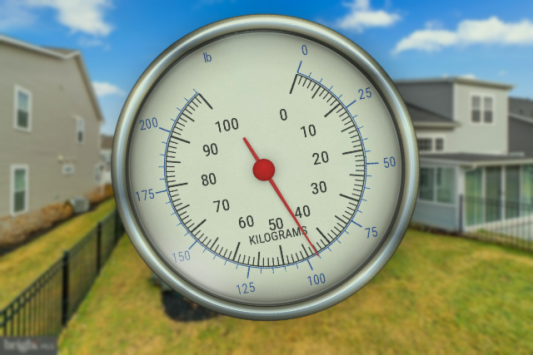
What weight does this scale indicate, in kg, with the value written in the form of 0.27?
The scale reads 43
